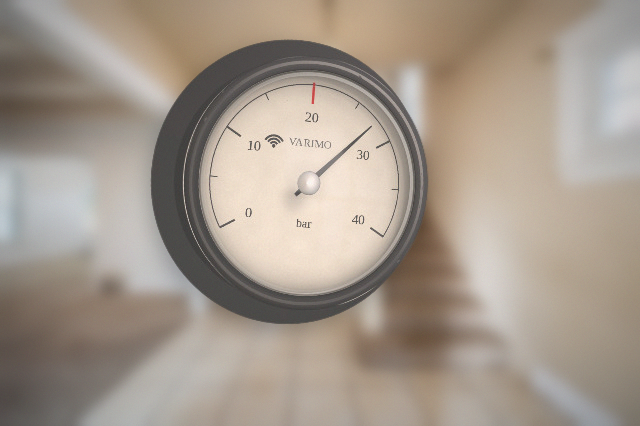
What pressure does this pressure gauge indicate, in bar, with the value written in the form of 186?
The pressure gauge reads 27.5
